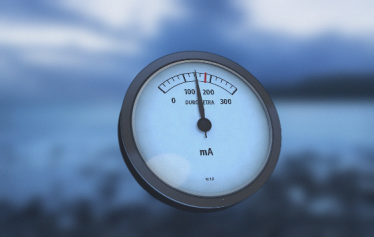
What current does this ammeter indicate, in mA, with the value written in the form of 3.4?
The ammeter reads 140
